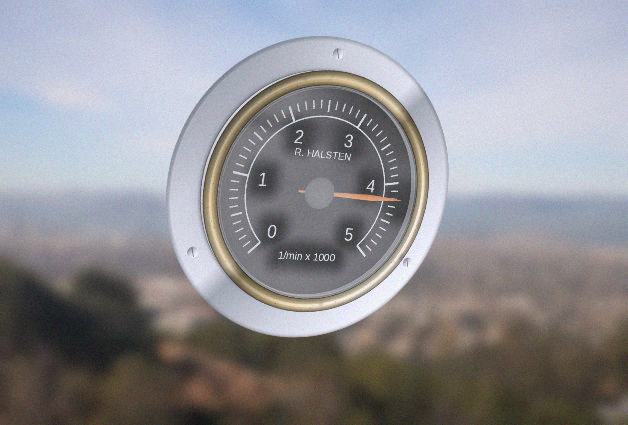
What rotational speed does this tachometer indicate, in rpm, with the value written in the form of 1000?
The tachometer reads 4200
